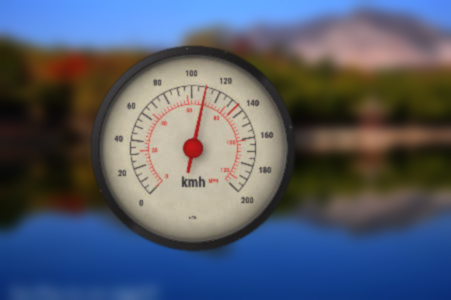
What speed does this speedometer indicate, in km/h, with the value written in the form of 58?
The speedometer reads 110
